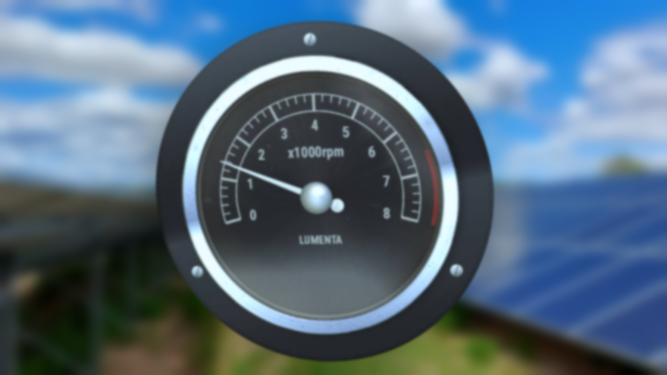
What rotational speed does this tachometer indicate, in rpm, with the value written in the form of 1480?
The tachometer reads 1400
